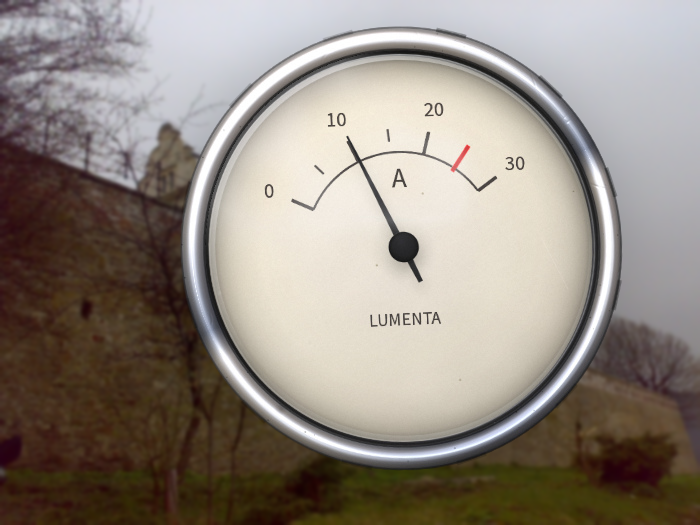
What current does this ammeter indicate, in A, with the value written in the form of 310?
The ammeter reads 10
